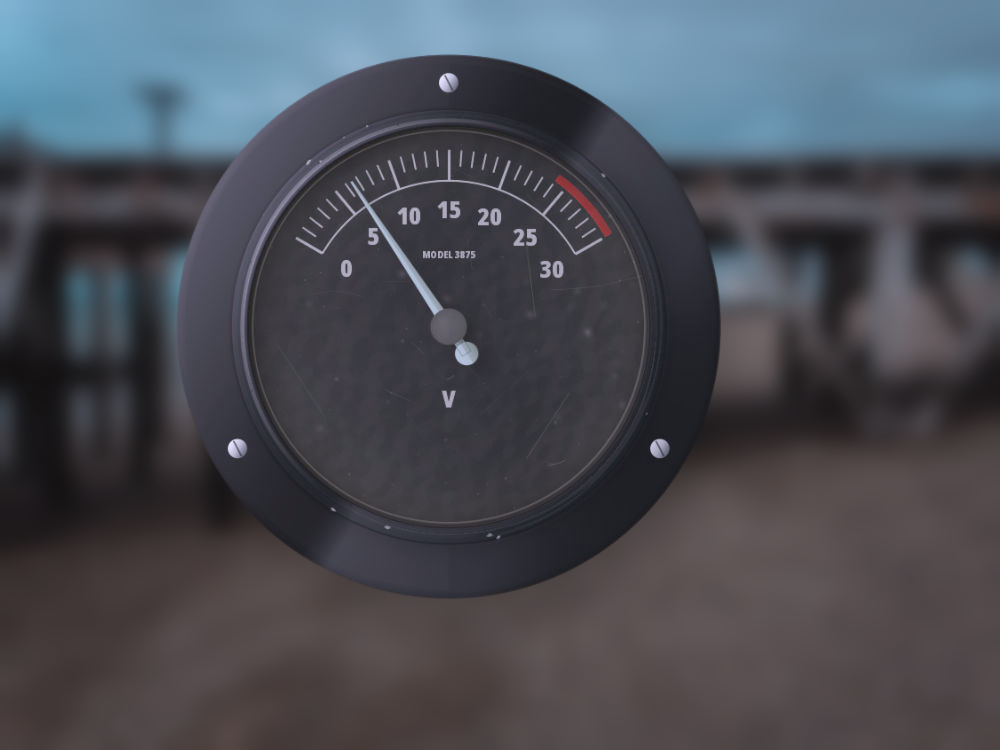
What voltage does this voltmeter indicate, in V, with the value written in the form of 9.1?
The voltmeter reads 6.5
